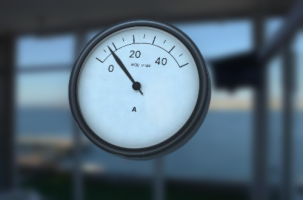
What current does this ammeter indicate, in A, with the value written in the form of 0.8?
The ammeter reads 7.5
